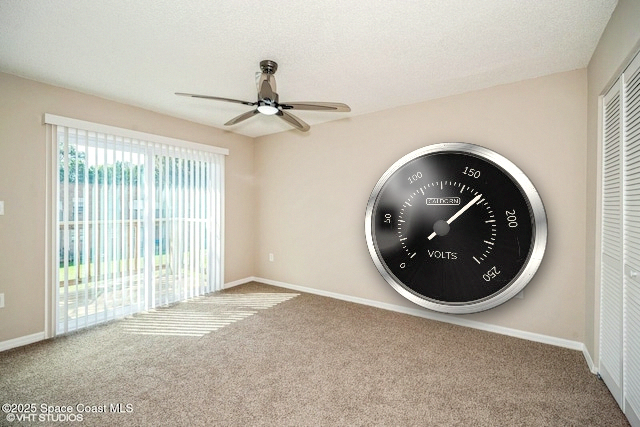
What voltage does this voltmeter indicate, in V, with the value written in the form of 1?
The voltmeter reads 170
